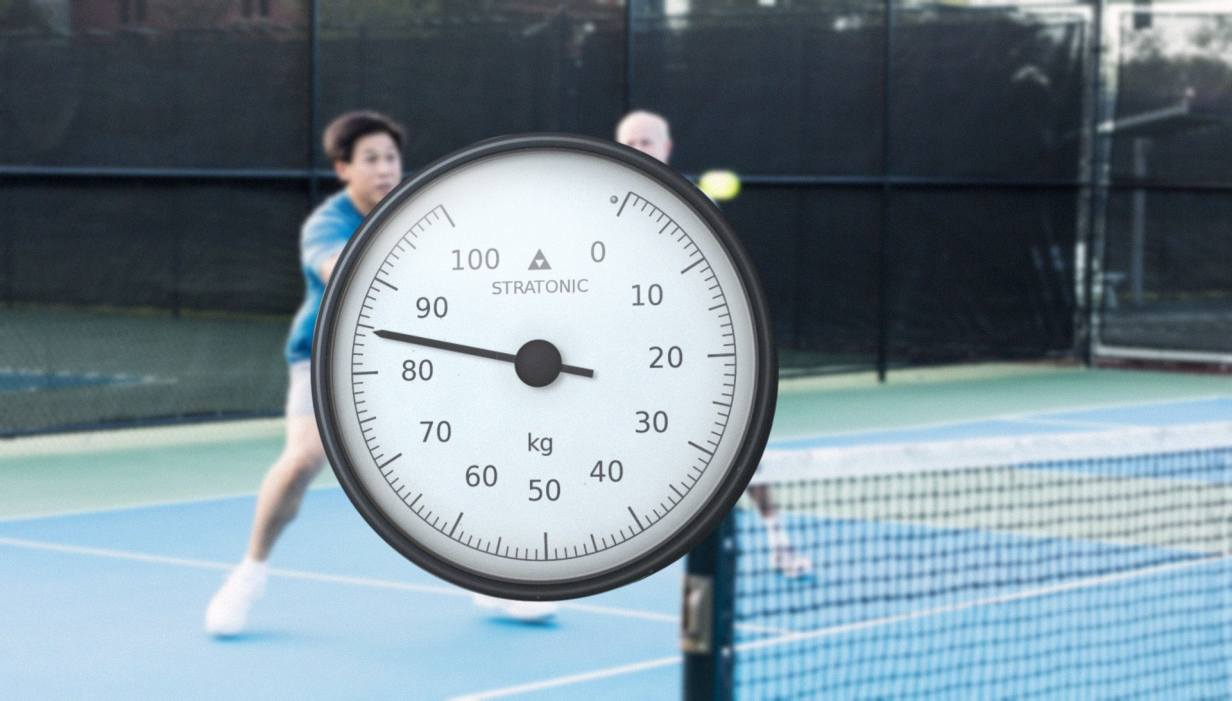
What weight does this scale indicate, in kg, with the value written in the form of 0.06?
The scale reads 84.5
